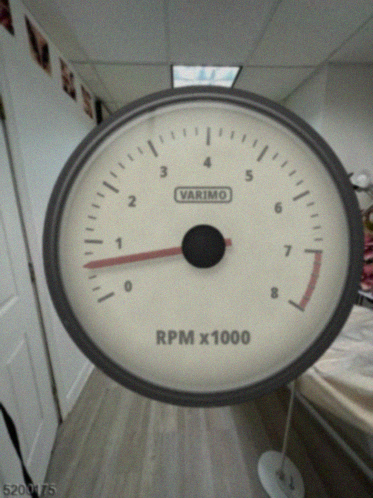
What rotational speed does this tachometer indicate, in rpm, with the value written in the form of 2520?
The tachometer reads 600
